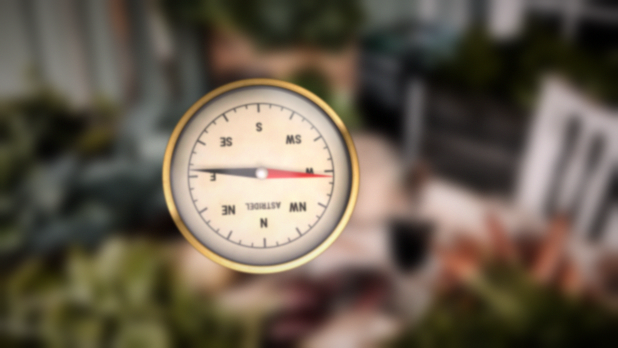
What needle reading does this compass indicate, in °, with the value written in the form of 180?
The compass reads 275
